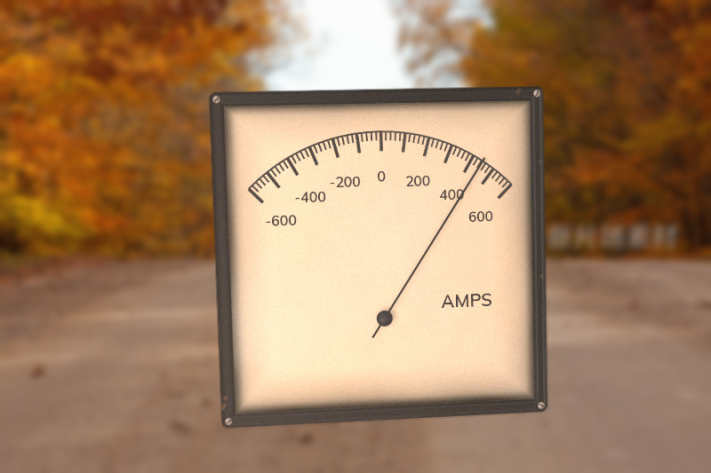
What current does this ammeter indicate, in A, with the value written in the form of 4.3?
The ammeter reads 440
